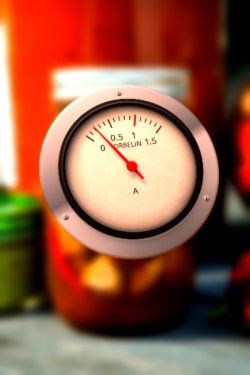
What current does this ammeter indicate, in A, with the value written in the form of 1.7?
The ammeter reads 0.2
